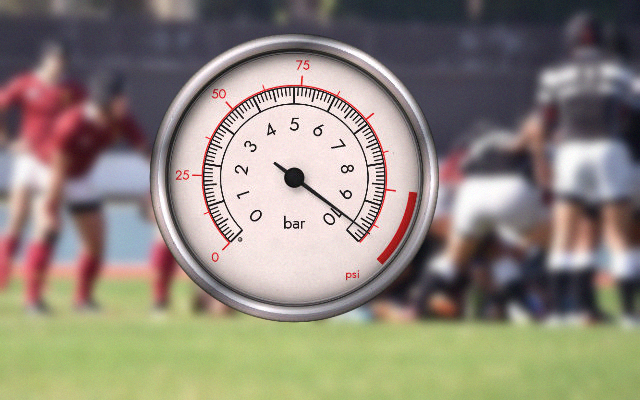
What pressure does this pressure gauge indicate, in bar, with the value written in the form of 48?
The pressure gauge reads 9.7
